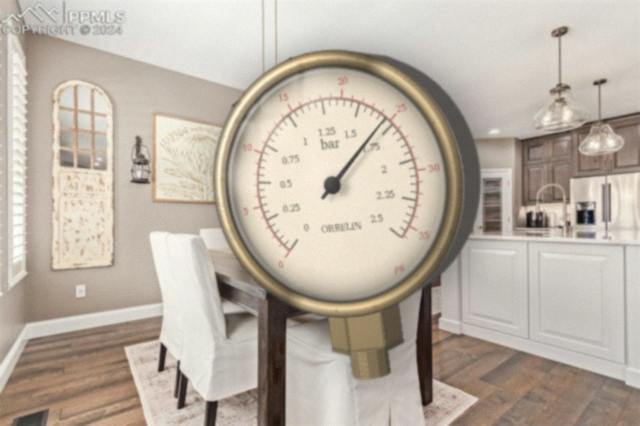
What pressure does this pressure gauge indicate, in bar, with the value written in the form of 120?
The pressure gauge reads 1.7
